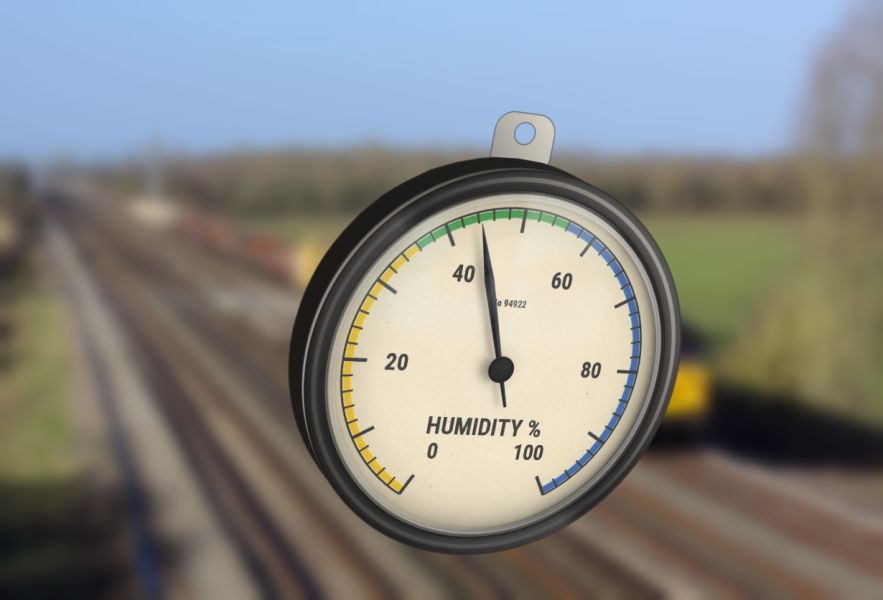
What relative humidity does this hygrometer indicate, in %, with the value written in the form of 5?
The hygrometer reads 44
